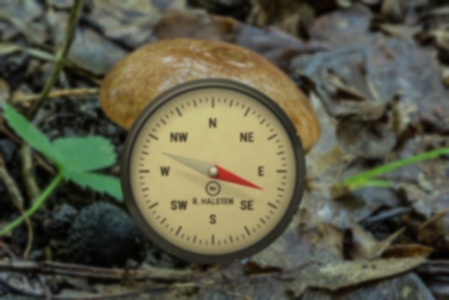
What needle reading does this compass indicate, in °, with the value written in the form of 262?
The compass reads 110
